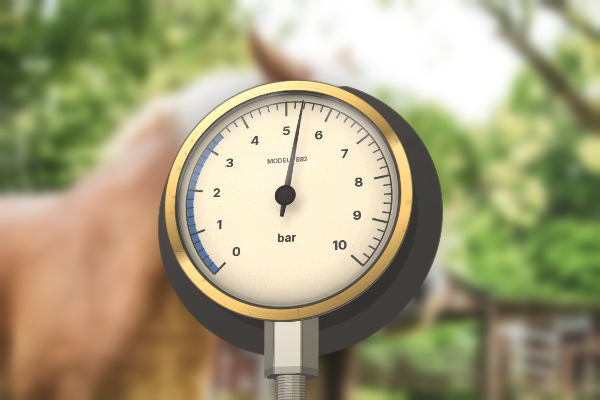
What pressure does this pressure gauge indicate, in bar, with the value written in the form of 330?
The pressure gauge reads 5.4
